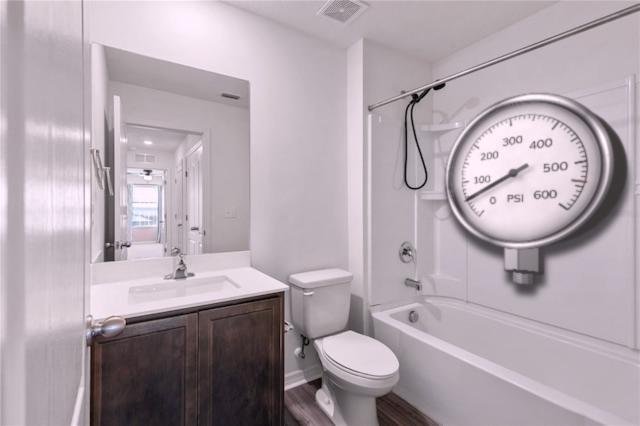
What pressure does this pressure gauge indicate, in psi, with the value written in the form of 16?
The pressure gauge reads 50
